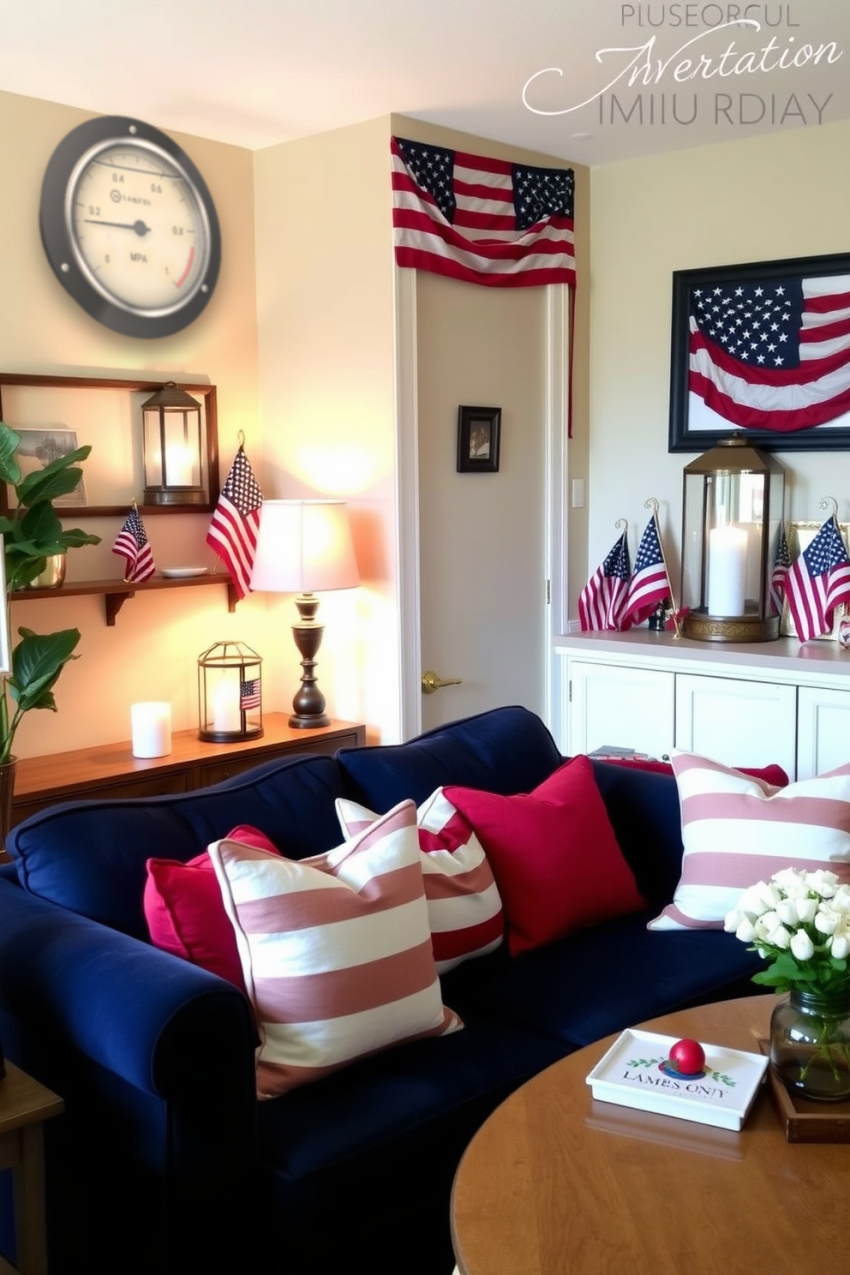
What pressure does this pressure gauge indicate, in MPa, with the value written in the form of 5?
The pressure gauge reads 0.15
